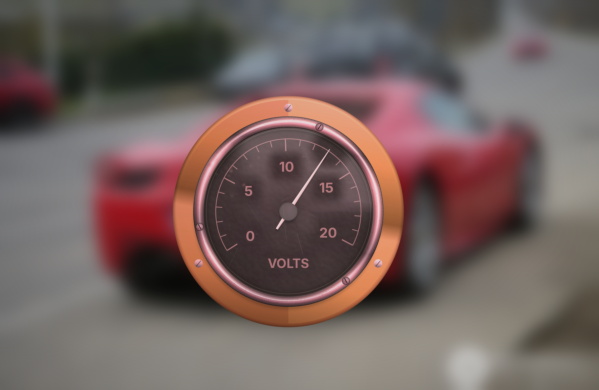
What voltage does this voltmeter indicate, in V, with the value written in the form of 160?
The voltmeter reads 13
